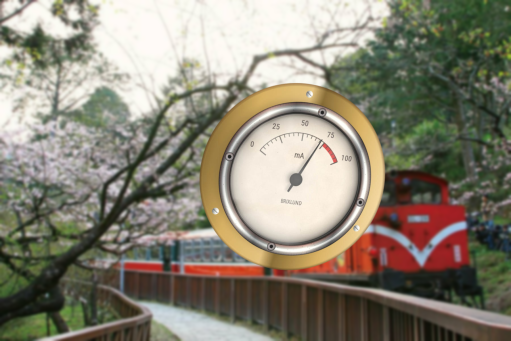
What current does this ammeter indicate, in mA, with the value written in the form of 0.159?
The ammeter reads 70
